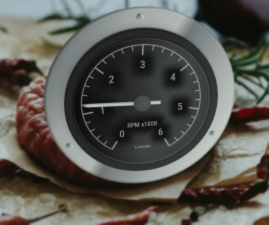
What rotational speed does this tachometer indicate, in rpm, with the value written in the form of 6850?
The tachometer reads 1200
